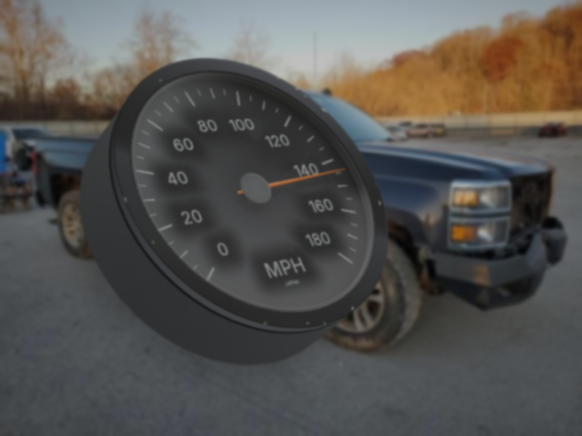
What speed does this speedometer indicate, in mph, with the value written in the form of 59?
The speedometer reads 145
